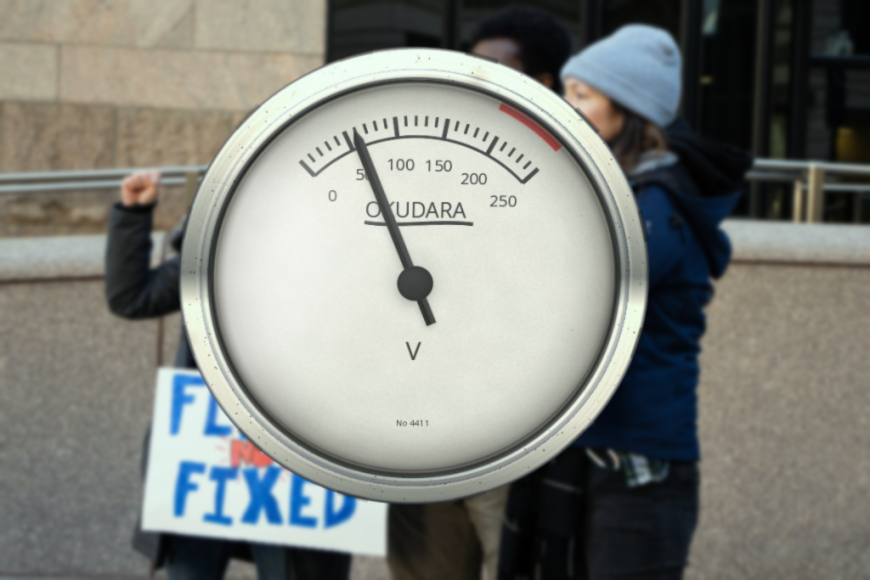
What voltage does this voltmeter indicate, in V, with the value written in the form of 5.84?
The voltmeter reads 60
